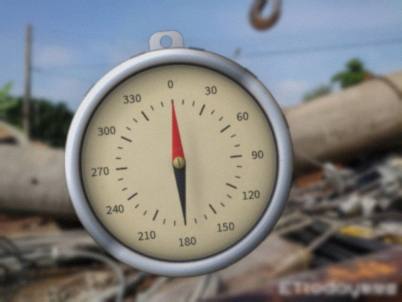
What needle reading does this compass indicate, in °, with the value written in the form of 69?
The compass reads 0
